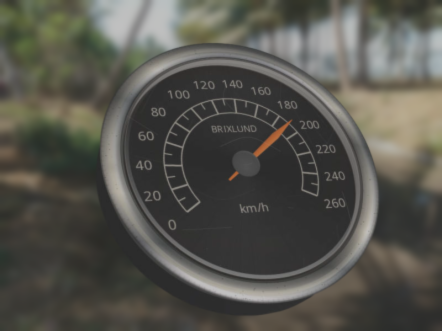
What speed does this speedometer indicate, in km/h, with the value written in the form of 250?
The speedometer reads 190
